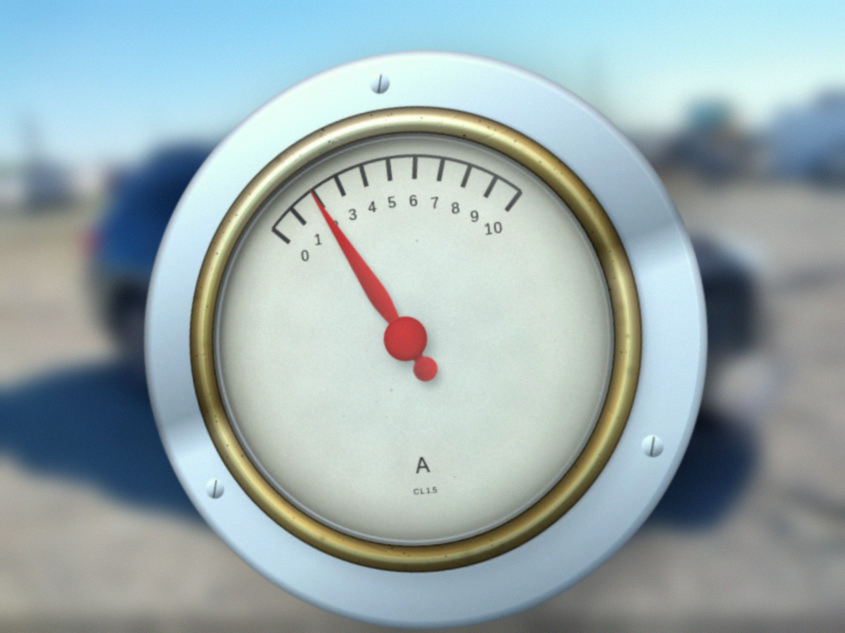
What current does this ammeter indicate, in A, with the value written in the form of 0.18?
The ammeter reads 2
